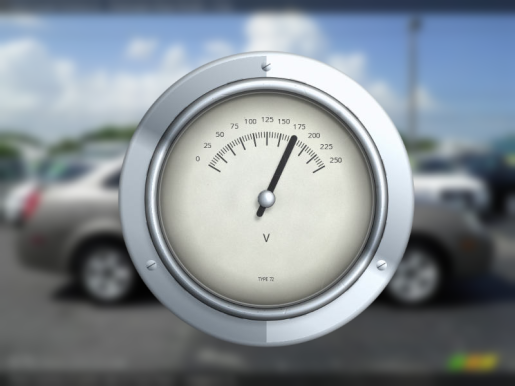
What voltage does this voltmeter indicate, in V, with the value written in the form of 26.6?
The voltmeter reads 175
